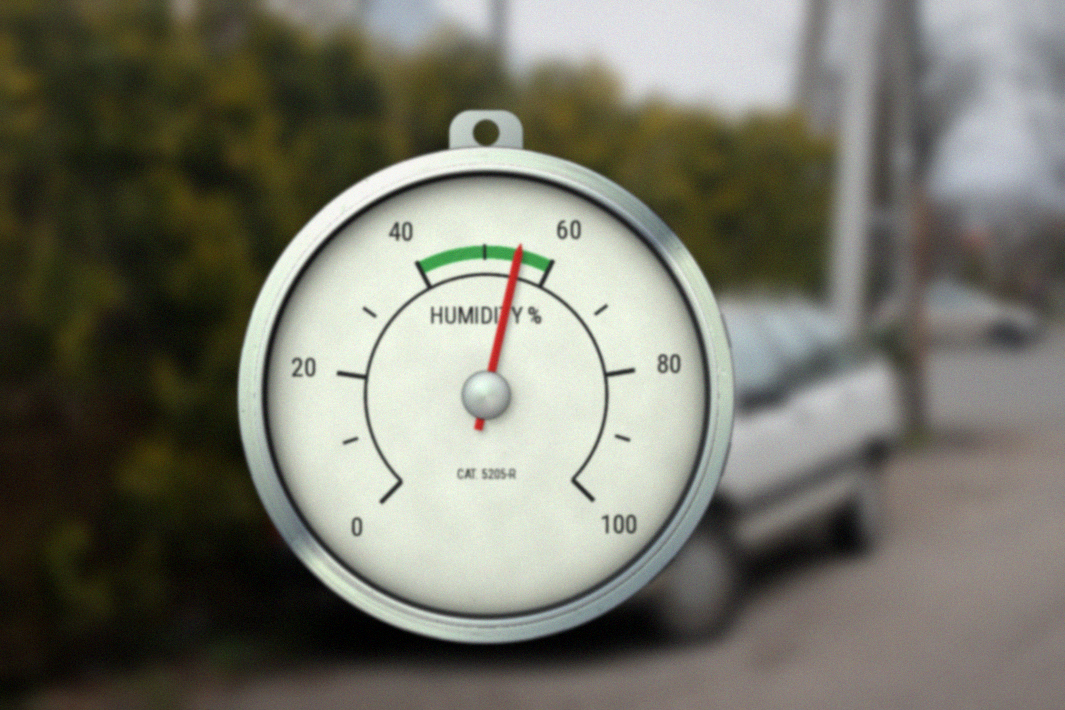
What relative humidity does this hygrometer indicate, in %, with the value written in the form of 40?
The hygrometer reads 55
